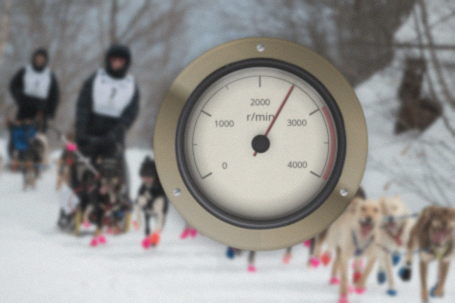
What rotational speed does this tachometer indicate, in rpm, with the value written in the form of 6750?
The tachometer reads 2500
